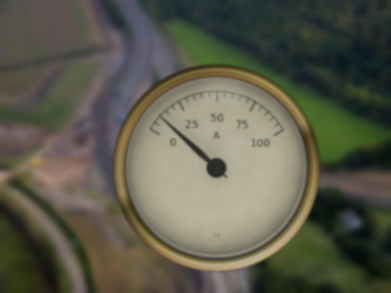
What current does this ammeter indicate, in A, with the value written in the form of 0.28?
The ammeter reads 10
